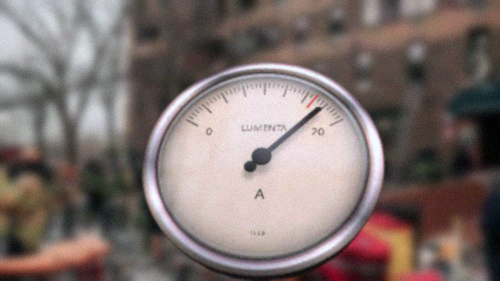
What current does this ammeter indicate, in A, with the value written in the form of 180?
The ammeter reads 17.5
